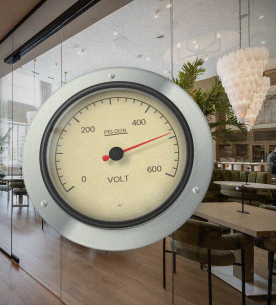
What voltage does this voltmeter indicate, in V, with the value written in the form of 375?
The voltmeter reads 490
